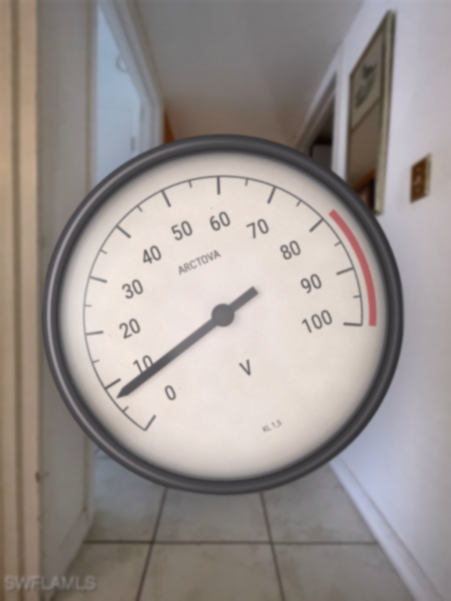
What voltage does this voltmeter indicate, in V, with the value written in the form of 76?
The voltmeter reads 7.5
